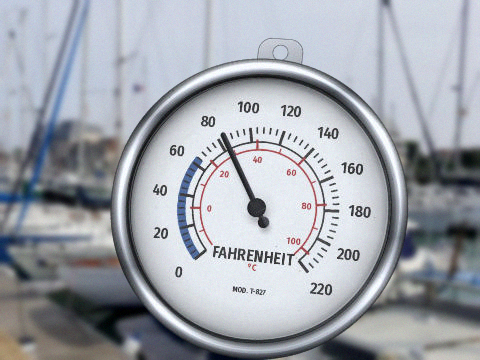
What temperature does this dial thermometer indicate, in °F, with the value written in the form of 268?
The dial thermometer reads 84
